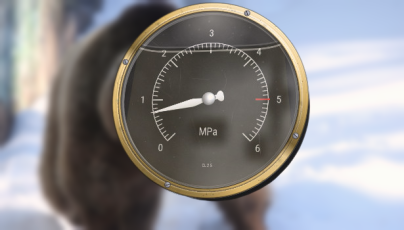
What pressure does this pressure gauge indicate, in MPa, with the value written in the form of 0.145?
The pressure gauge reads 0.7
